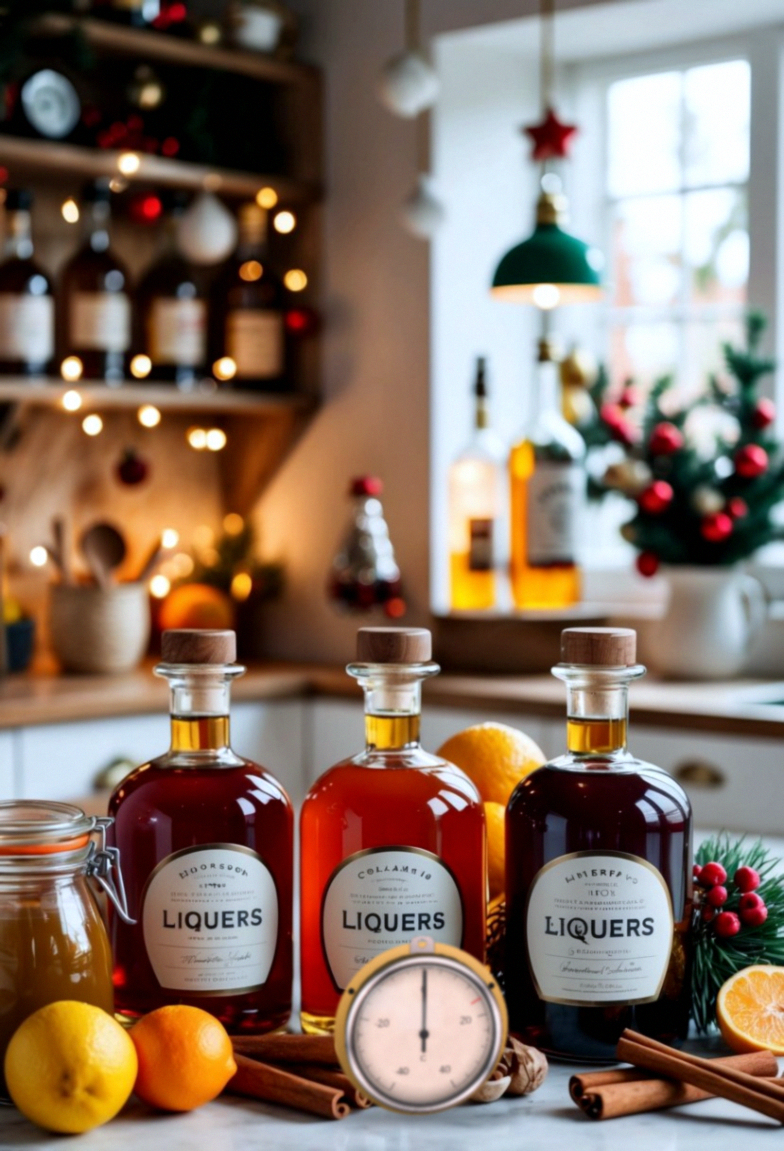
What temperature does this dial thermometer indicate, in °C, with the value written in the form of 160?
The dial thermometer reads 0
